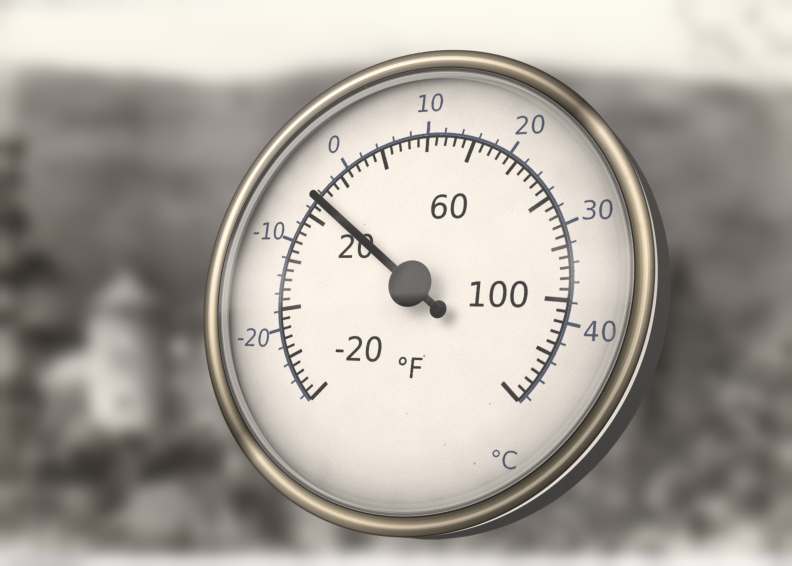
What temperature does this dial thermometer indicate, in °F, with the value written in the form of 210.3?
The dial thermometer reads 24
